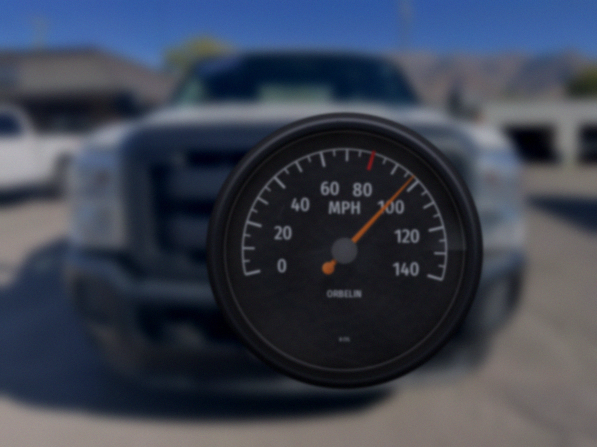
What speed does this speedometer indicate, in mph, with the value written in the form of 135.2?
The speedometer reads 97.5
